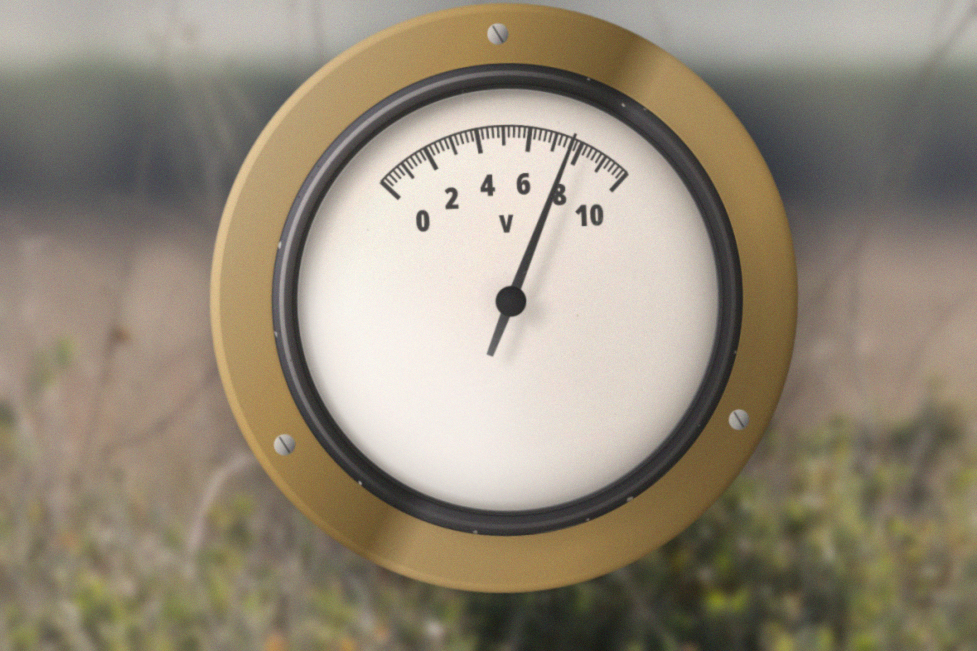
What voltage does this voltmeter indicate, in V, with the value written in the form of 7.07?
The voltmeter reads 7.6
